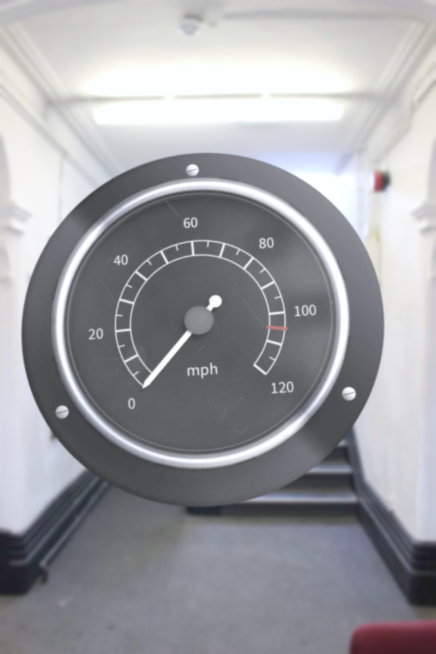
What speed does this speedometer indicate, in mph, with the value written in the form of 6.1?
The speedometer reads 0
